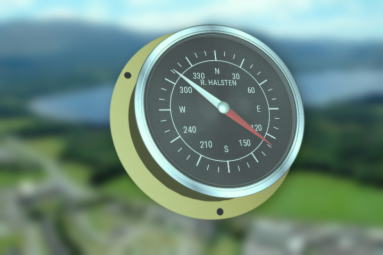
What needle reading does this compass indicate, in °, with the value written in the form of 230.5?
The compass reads 130
